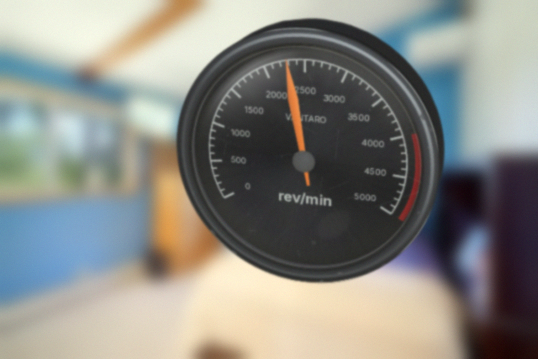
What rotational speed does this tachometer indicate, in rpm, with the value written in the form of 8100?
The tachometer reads 2300
